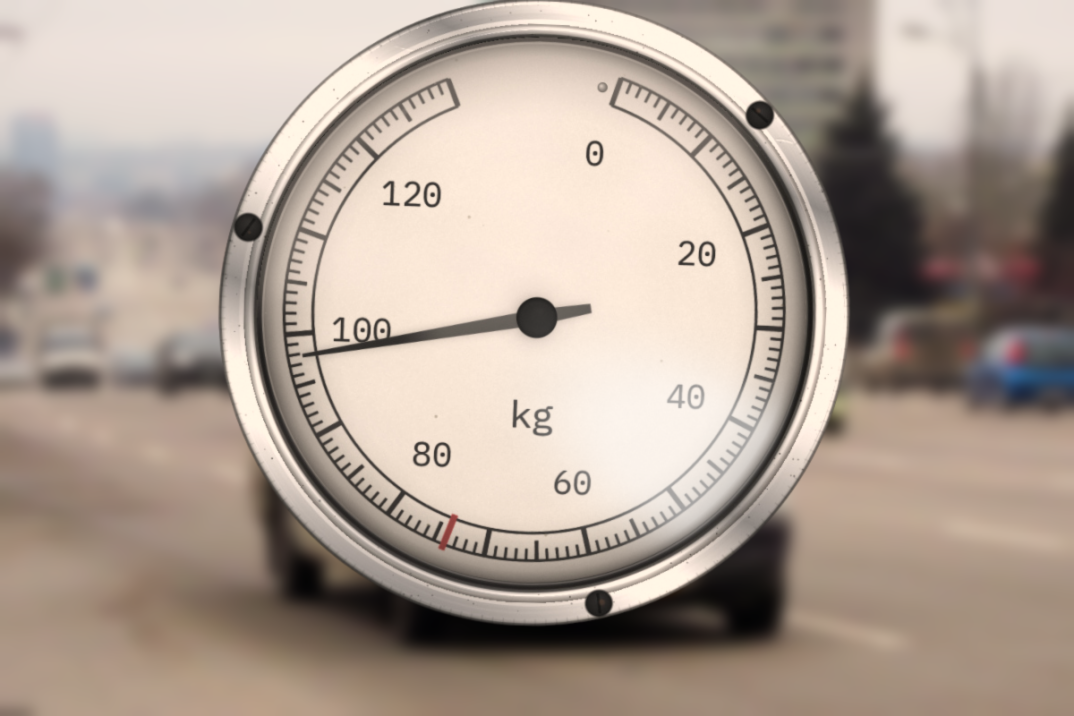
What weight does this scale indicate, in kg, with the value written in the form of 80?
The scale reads 98
